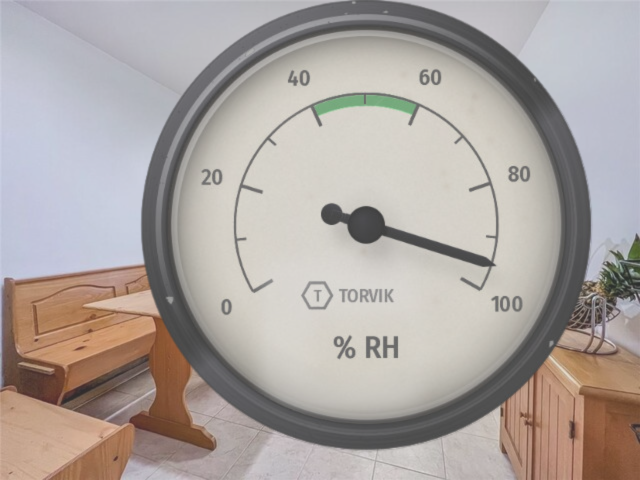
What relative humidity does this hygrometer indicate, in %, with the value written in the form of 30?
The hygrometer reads 95
